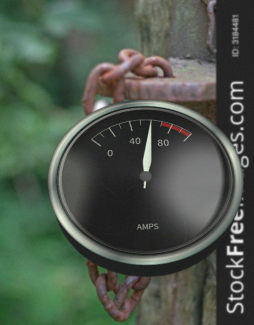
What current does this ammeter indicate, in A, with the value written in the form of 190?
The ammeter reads 60
